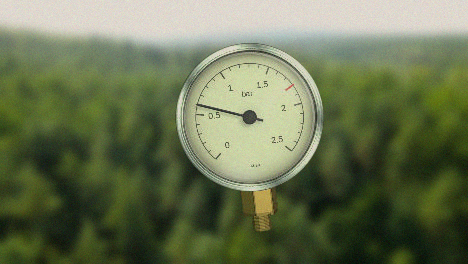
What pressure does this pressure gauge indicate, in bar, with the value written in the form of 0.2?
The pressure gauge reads 0.6
